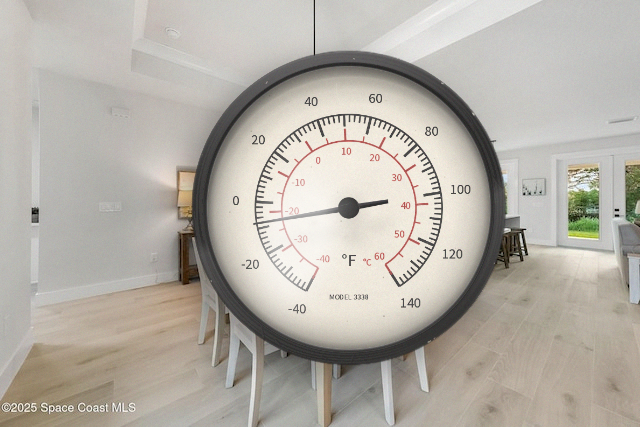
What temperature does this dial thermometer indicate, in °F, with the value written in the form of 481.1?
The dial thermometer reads -8
